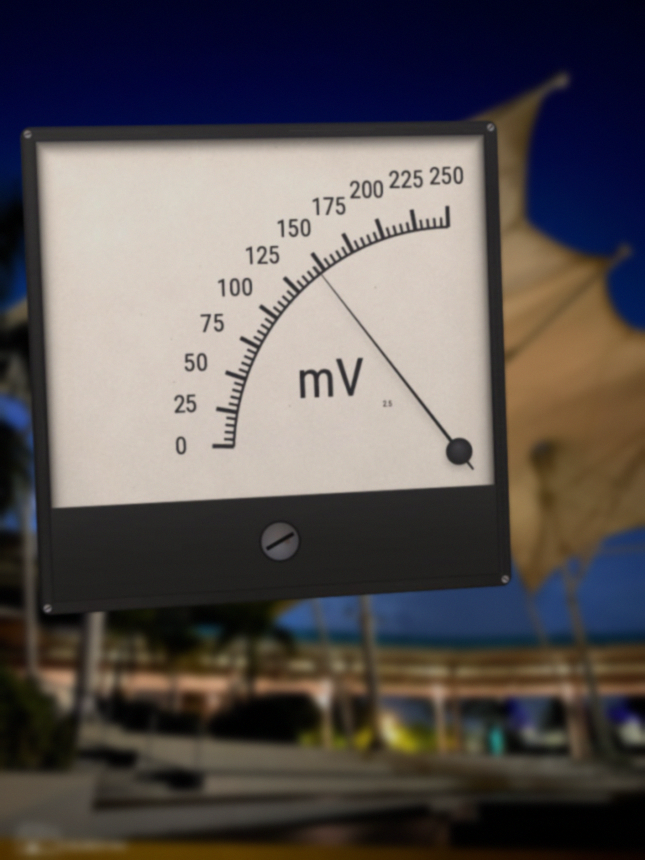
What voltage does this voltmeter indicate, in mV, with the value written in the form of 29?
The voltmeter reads 145
